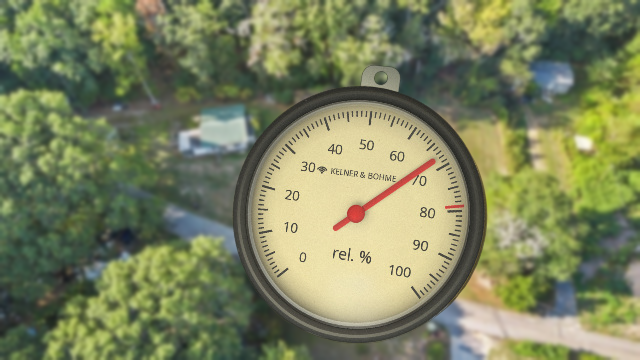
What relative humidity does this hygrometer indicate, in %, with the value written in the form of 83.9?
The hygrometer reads 68
